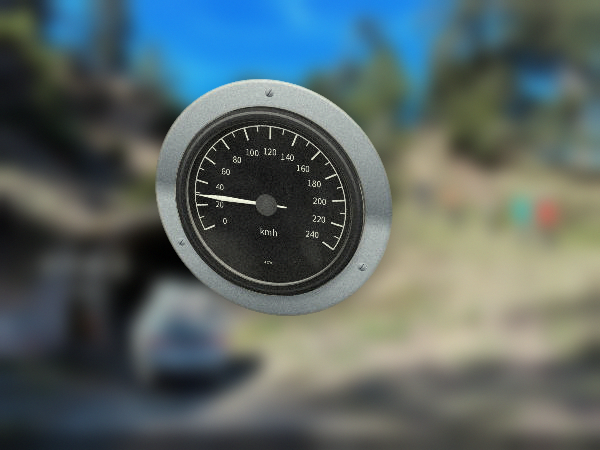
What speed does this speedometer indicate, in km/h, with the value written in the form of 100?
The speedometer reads 30
